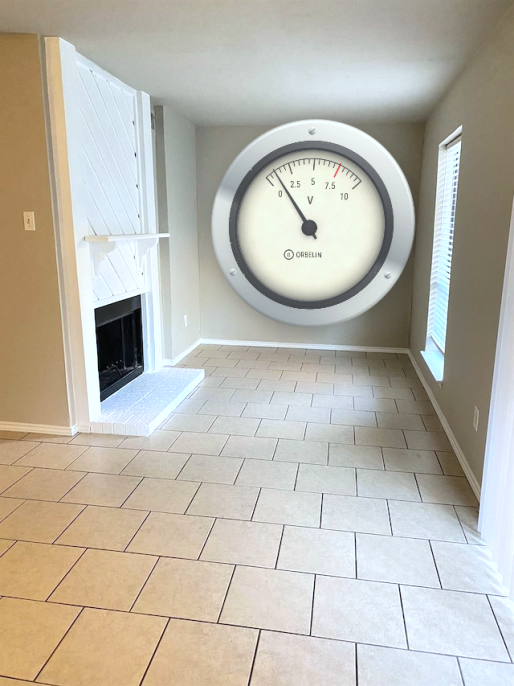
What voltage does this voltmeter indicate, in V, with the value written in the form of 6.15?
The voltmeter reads 1
